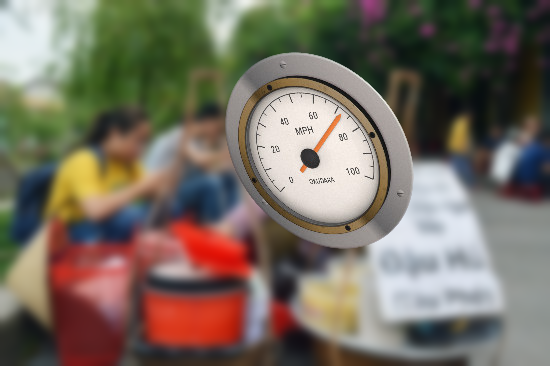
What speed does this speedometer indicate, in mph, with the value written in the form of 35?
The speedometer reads 72.5
